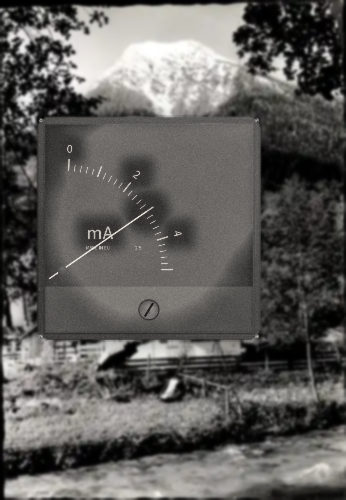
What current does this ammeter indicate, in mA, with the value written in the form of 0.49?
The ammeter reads 3
